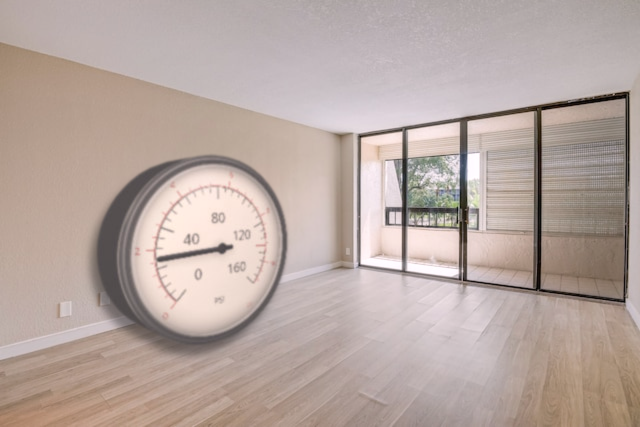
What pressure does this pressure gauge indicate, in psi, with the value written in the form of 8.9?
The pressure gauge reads 25
